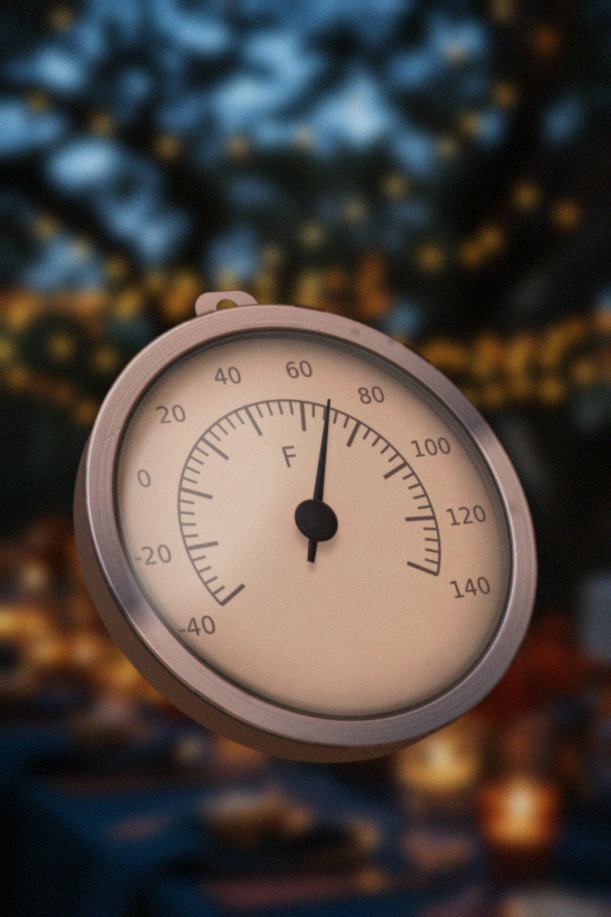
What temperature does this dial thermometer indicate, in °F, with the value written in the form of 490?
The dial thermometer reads 68
